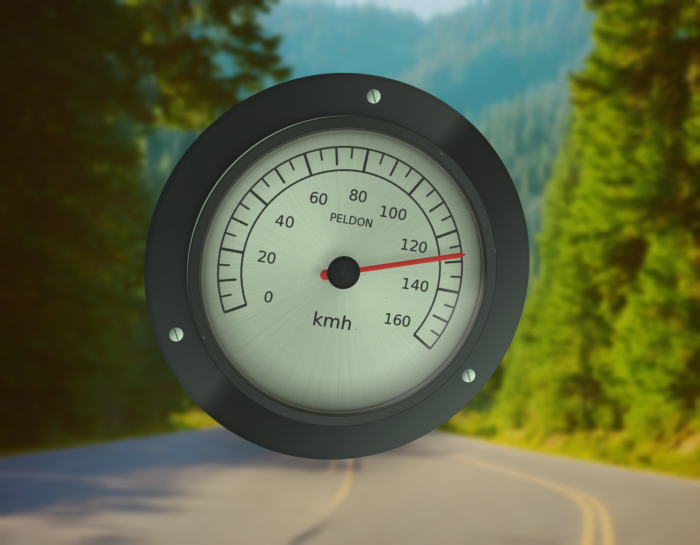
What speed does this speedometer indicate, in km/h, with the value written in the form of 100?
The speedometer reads 127.5
